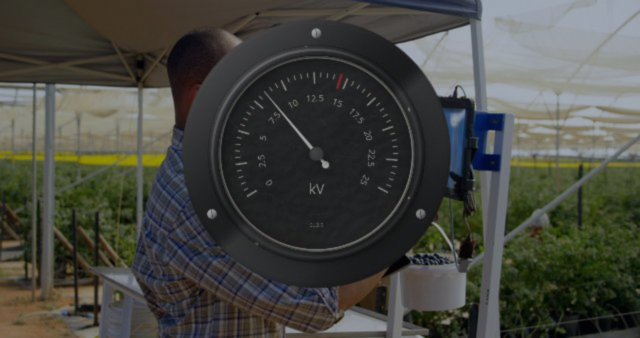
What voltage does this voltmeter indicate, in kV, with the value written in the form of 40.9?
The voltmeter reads 8.5
